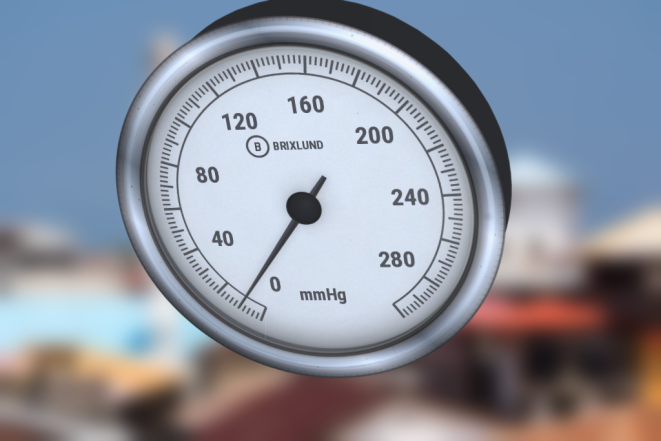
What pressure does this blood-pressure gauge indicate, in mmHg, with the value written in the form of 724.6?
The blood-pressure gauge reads 10
